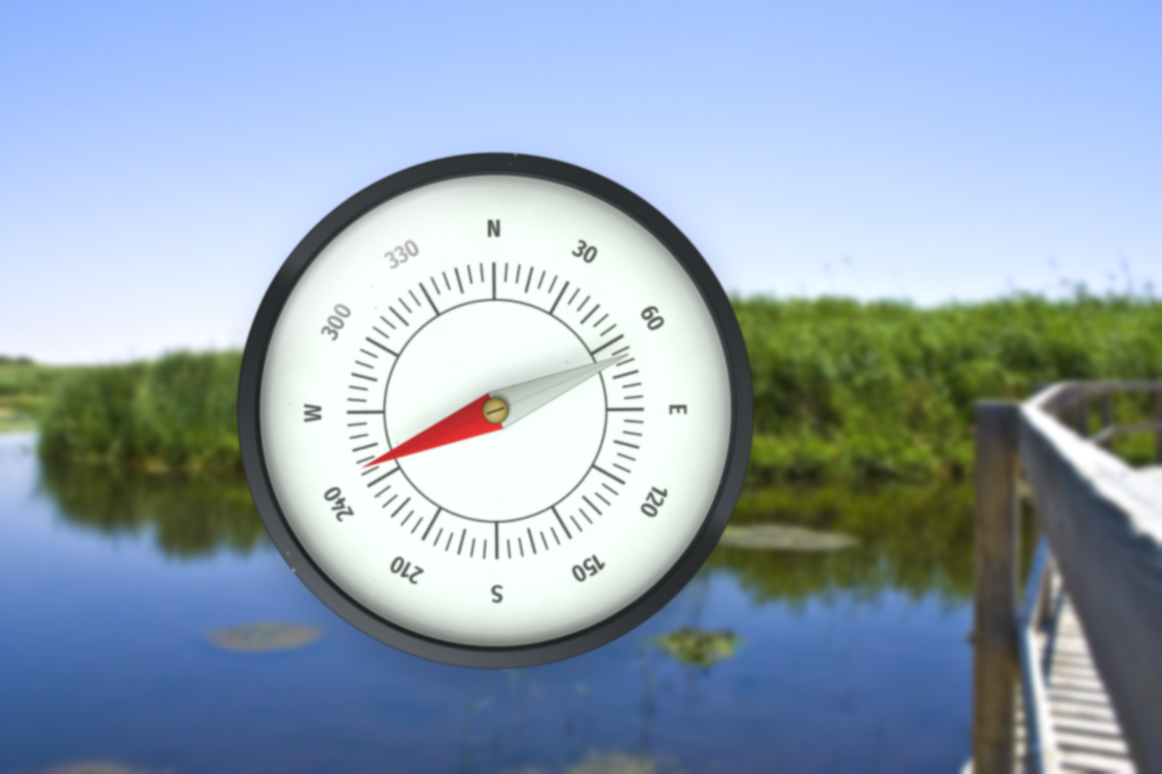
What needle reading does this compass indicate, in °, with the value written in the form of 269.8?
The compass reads 247.5
